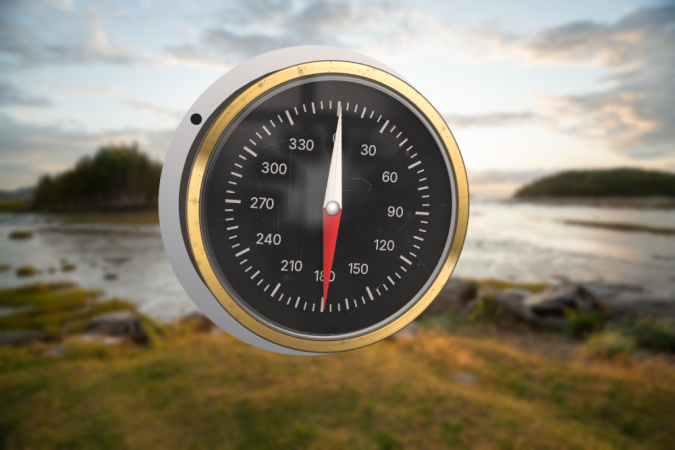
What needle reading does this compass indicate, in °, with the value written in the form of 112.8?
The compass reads 180
